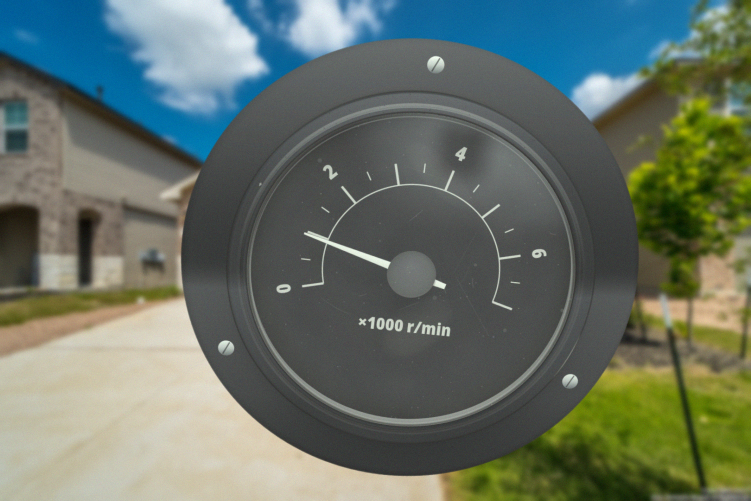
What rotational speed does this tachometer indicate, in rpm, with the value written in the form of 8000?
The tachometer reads 1000
